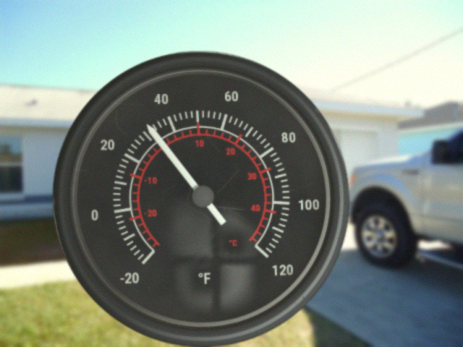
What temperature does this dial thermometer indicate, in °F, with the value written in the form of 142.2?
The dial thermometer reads 32
